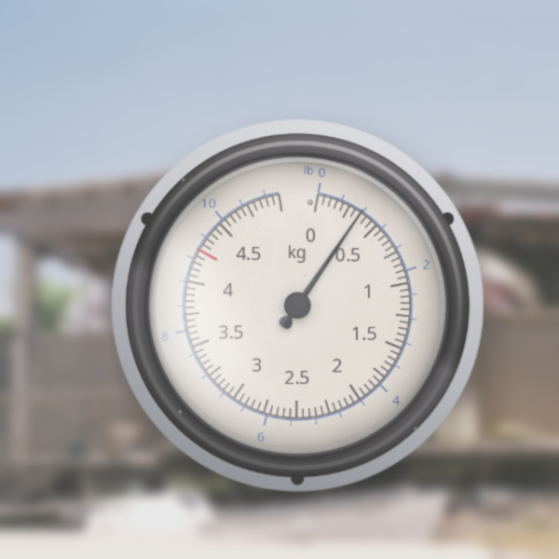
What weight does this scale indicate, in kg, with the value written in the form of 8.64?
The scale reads 0.35
